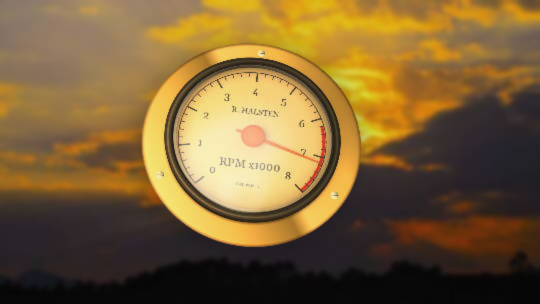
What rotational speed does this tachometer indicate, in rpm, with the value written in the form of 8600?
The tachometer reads 7200
